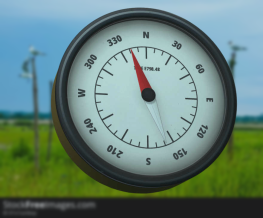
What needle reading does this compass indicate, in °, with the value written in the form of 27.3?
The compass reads 340
